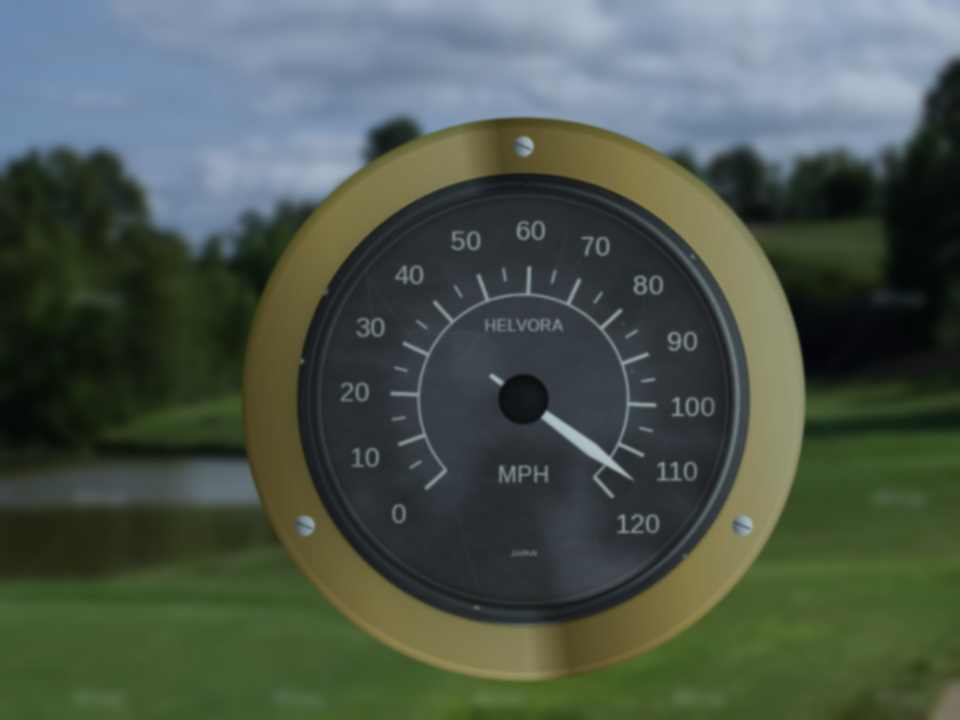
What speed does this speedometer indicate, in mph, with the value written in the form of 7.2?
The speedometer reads 115
